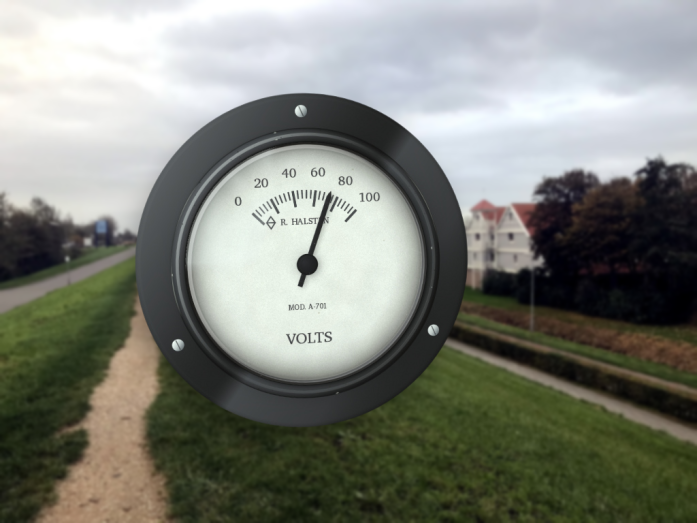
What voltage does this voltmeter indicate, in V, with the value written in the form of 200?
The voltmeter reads 72
